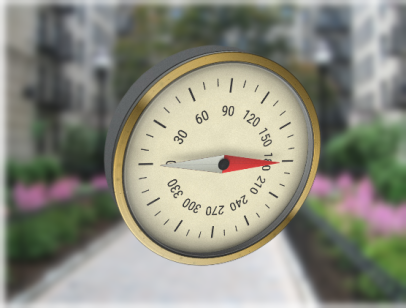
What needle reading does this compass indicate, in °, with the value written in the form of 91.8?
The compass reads 180
